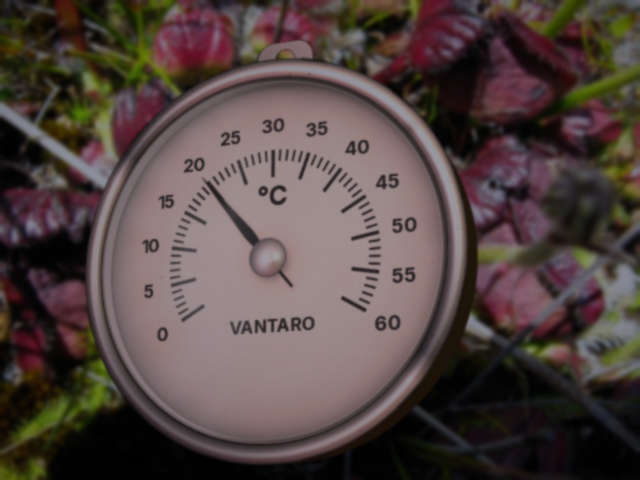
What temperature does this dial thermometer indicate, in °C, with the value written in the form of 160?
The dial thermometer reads 20
